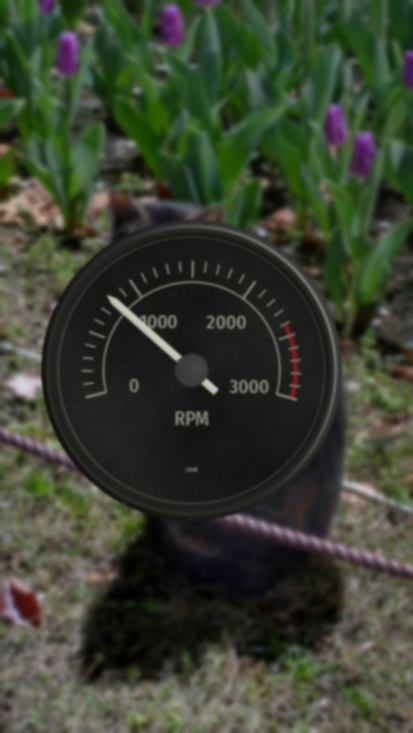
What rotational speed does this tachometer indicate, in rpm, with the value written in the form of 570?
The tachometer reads 800
